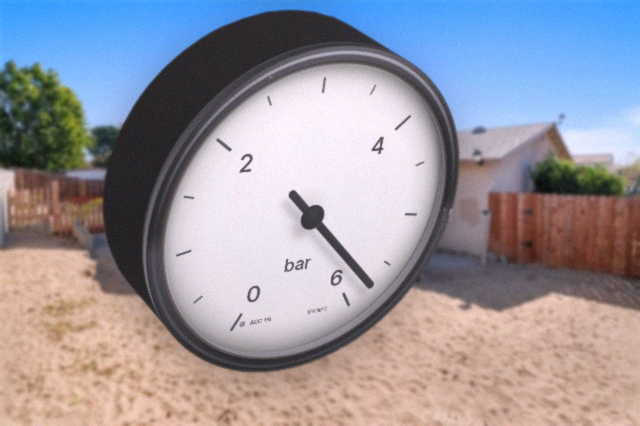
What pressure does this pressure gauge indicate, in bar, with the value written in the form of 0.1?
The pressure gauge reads 5.75
